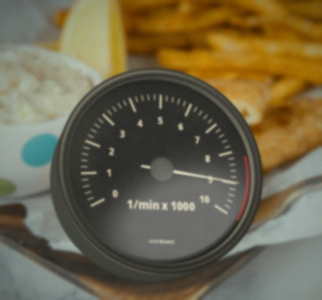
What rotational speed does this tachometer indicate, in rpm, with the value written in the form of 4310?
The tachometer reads 9000
